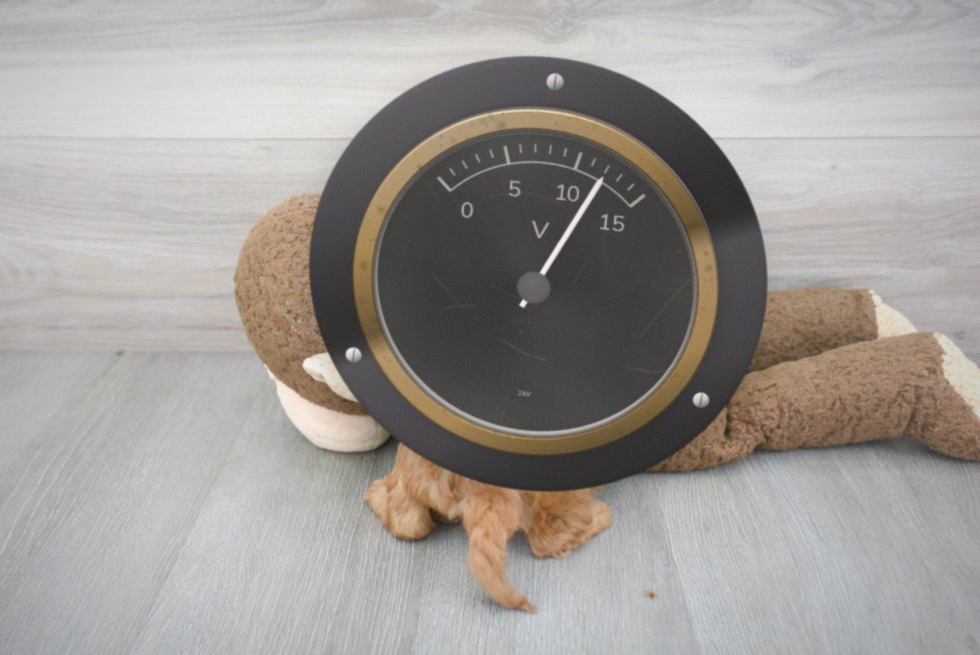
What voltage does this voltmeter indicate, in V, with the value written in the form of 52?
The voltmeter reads 12
